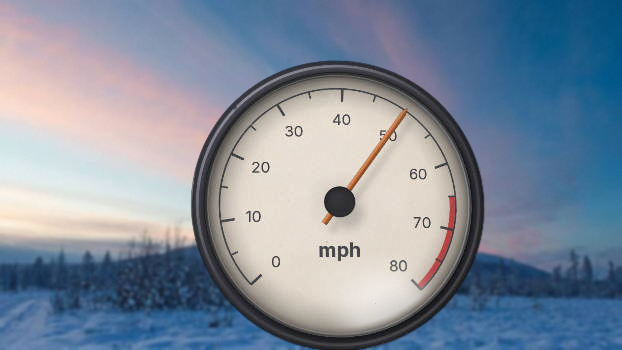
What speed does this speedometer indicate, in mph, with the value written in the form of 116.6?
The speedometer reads 50
